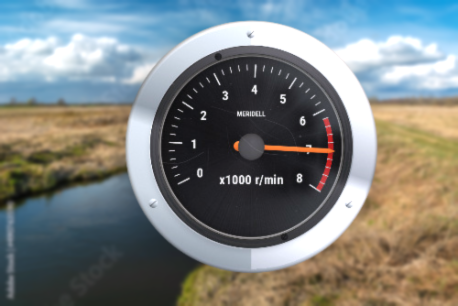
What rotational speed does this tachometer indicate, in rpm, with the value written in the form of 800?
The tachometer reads 7000
